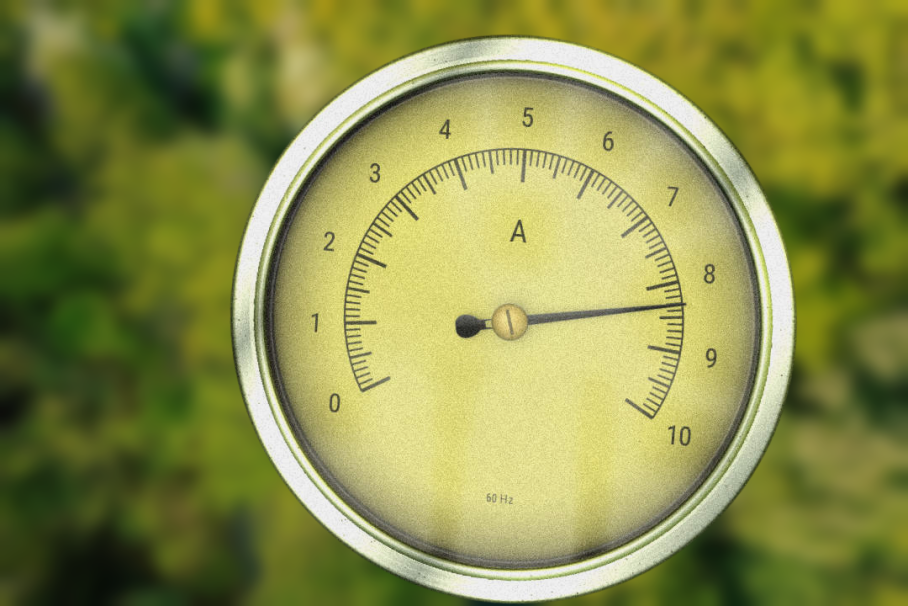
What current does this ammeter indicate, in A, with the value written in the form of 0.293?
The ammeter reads 8.3
